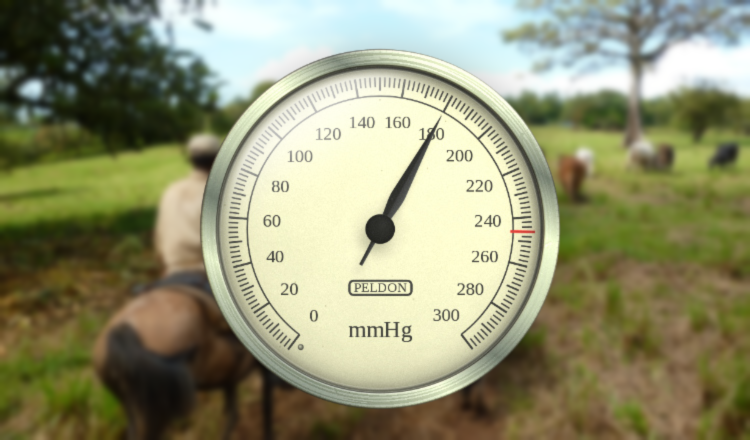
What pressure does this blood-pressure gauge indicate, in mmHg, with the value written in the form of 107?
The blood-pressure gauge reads 180
